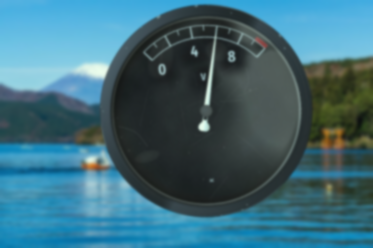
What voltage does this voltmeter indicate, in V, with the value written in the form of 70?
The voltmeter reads 6
